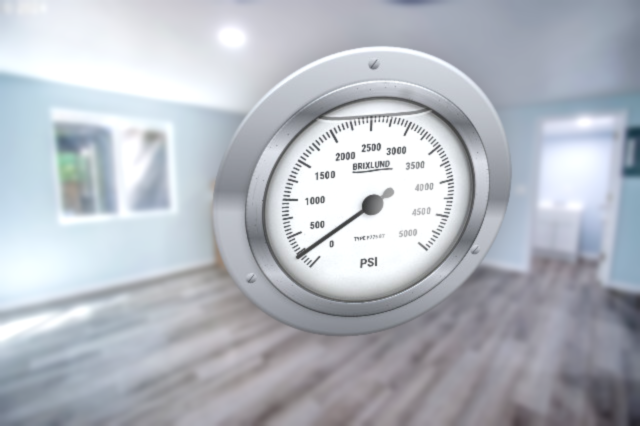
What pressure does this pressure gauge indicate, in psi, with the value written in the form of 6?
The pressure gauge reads 250
